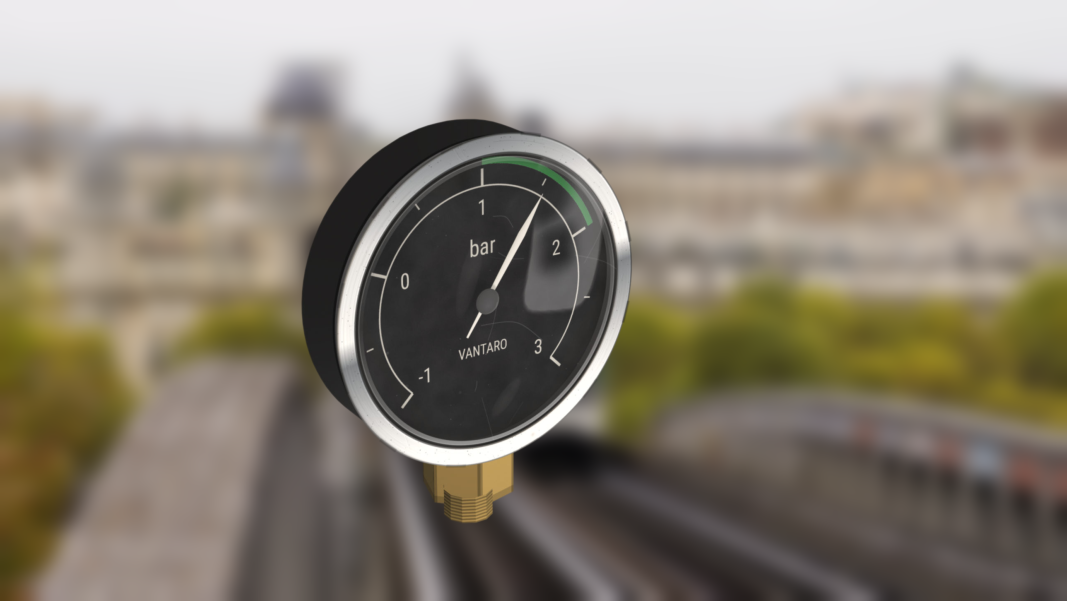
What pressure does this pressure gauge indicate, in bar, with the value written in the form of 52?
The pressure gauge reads 1.5
